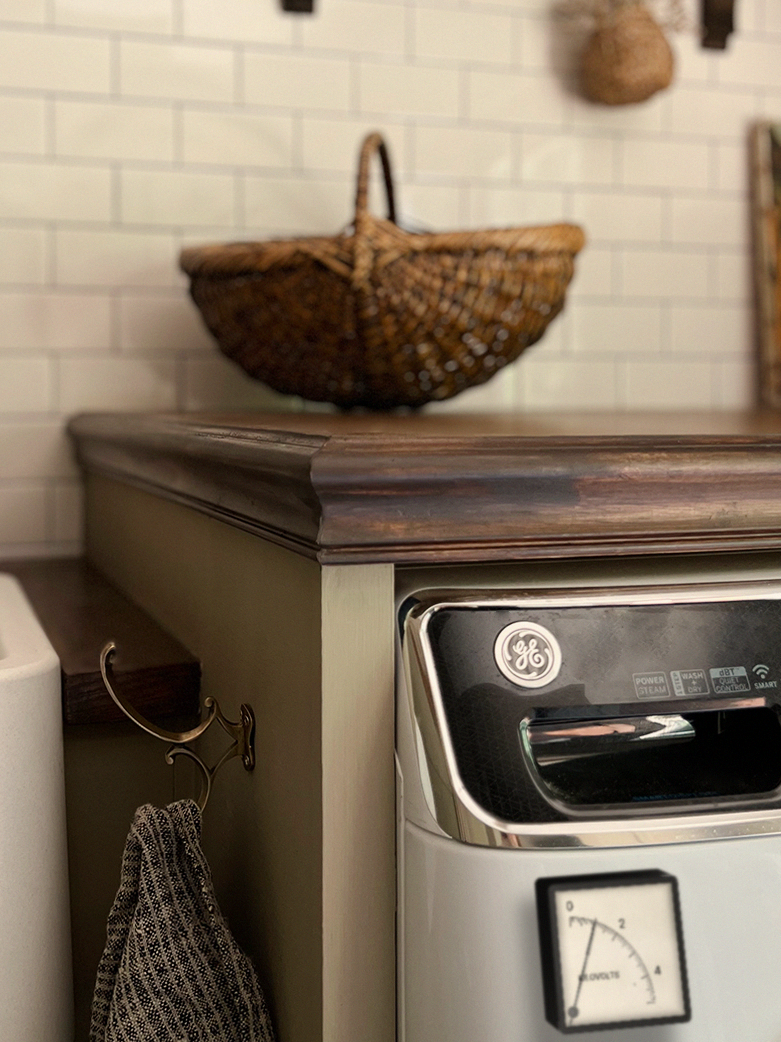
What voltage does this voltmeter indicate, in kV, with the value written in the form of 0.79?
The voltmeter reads 1
